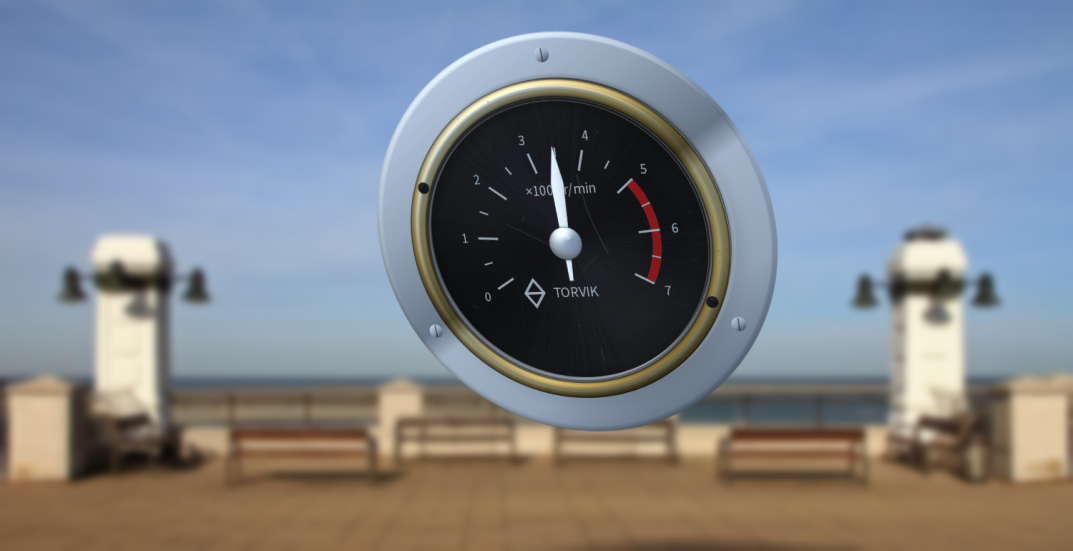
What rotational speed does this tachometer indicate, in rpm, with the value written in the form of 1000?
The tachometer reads 3500
